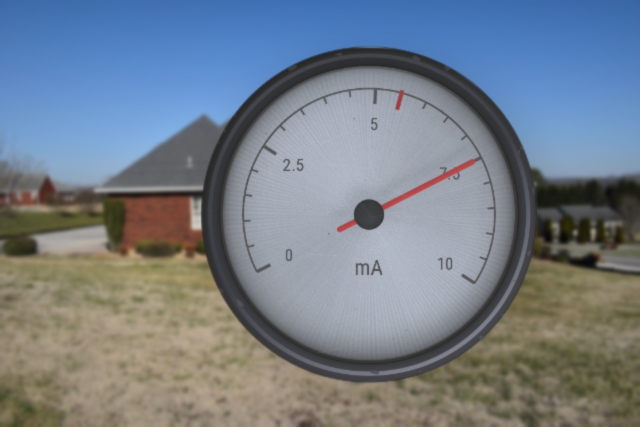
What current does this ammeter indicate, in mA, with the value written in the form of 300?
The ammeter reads 7.5
